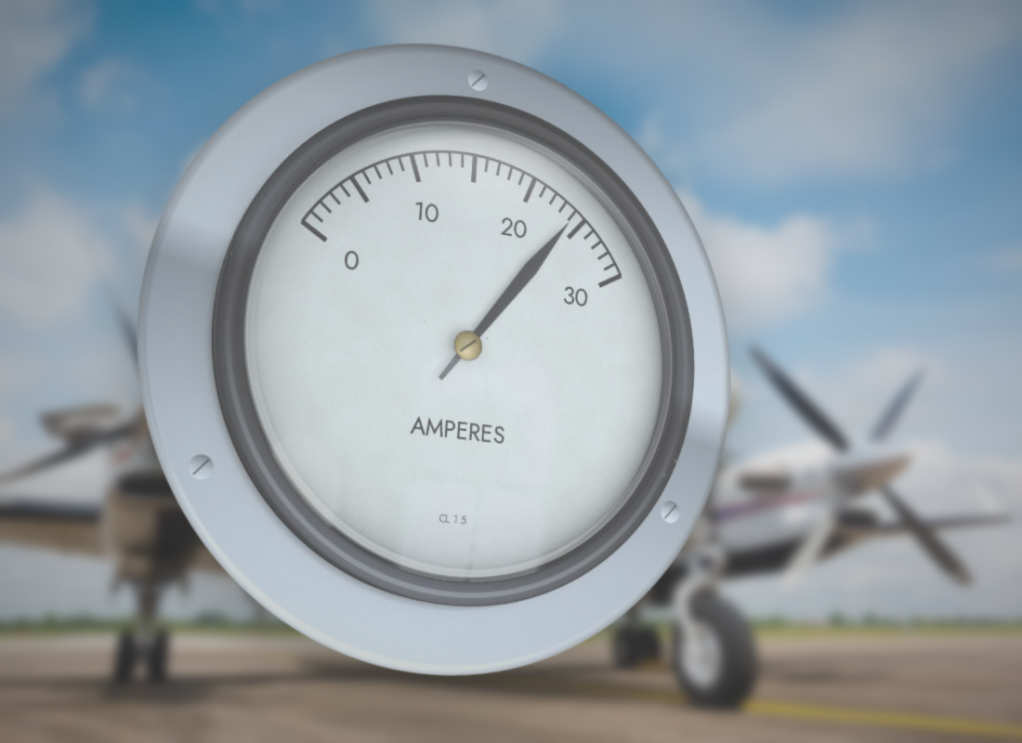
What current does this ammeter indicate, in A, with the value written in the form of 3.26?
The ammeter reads 24
